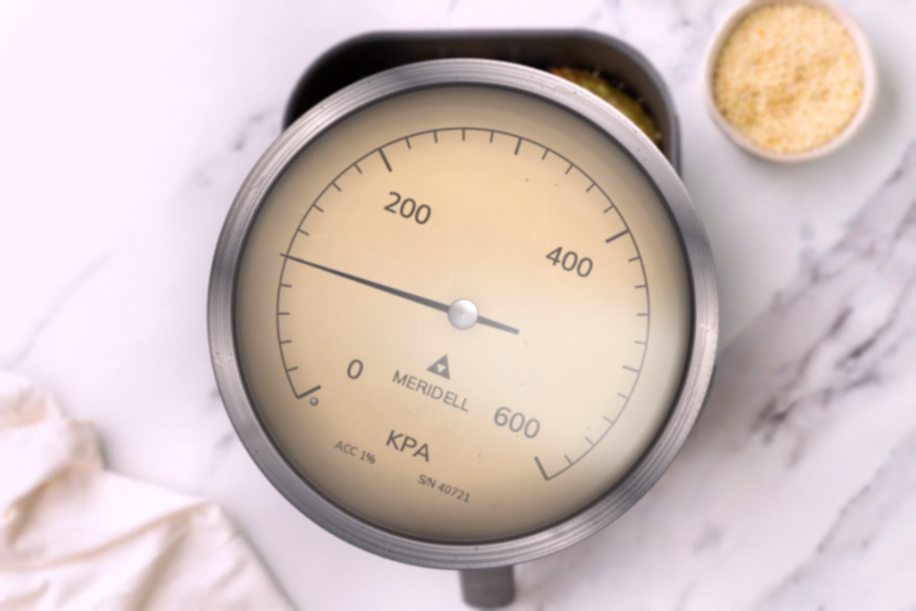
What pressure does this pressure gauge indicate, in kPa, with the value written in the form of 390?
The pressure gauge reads 100
